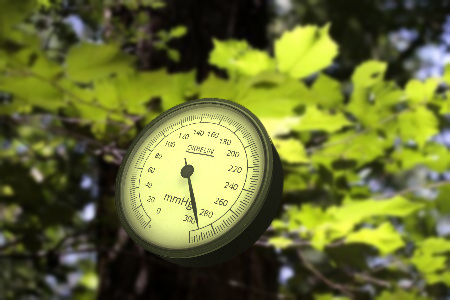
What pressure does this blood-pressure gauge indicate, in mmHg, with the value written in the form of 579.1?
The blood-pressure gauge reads 290
